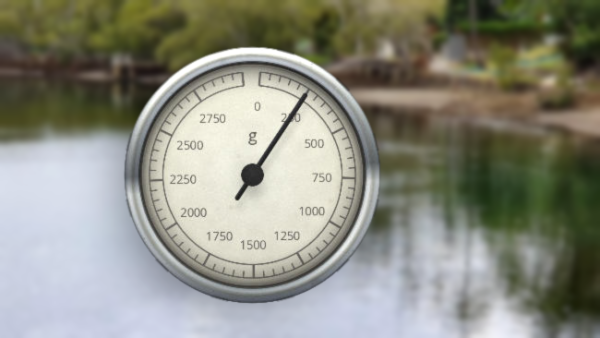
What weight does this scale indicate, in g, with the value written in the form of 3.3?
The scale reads 250
